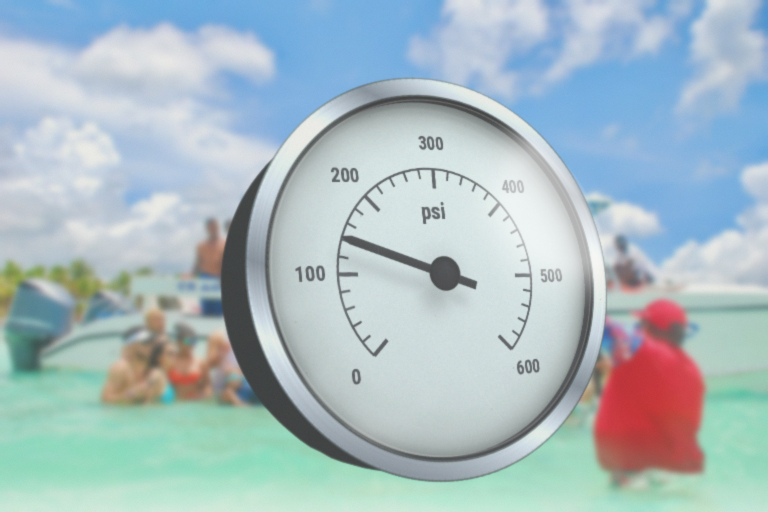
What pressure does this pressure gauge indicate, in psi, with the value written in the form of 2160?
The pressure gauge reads 140
